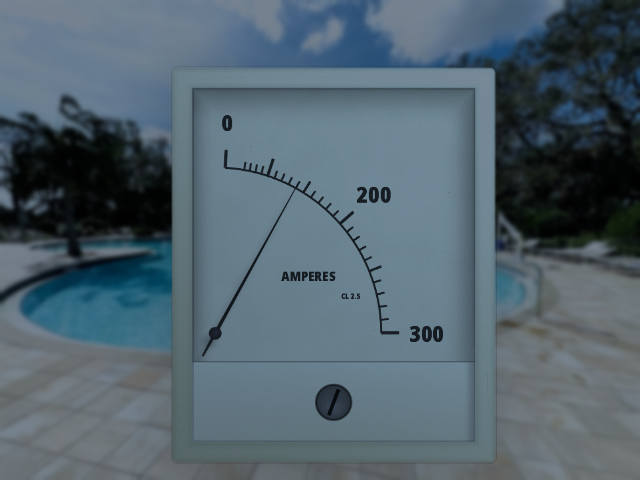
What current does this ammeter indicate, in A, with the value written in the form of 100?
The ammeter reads 140
